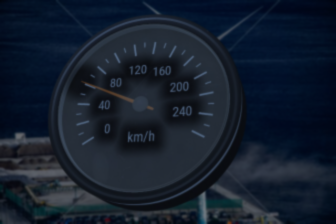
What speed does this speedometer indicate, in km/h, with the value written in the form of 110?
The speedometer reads 60
